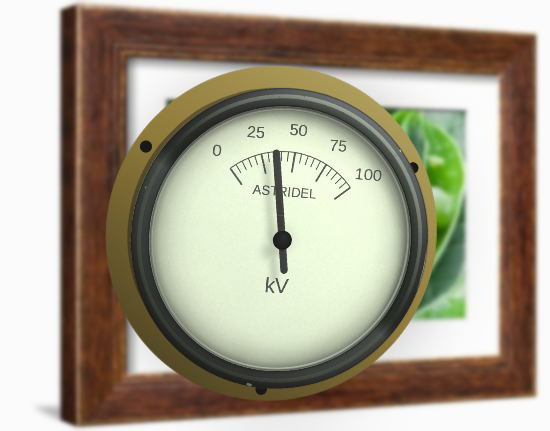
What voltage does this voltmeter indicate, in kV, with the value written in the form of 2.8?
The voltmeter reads 35
